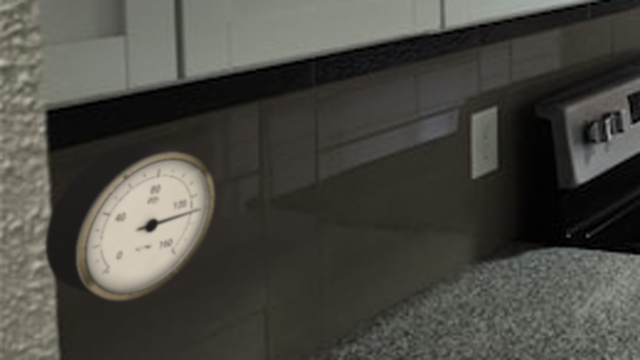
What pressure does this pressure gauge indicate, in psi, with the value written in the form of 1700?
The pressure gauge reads 130
